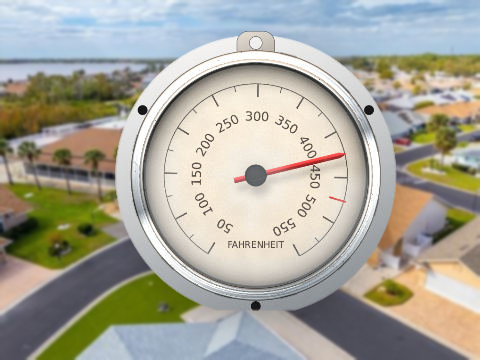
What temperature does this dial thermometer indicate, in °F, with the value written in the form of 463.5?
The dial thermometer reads 425
